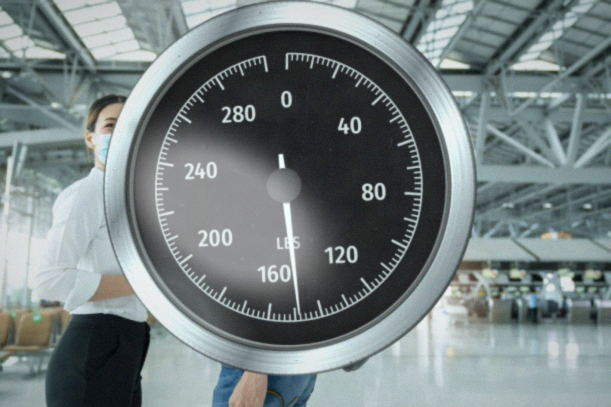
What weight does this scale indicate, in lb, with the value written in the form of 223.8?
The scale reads 148
